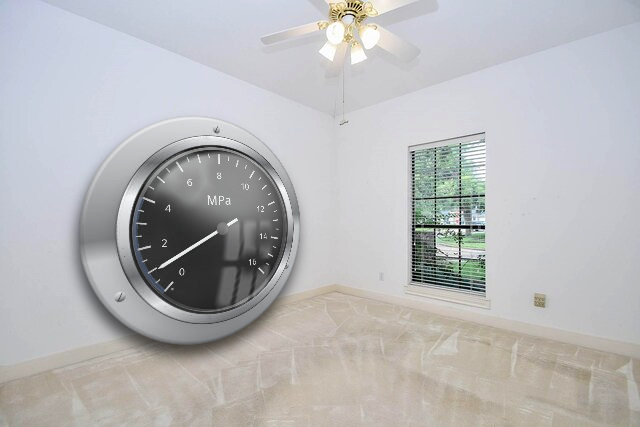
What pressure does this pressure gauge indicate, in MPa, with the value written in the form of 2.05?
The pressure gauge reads 1
